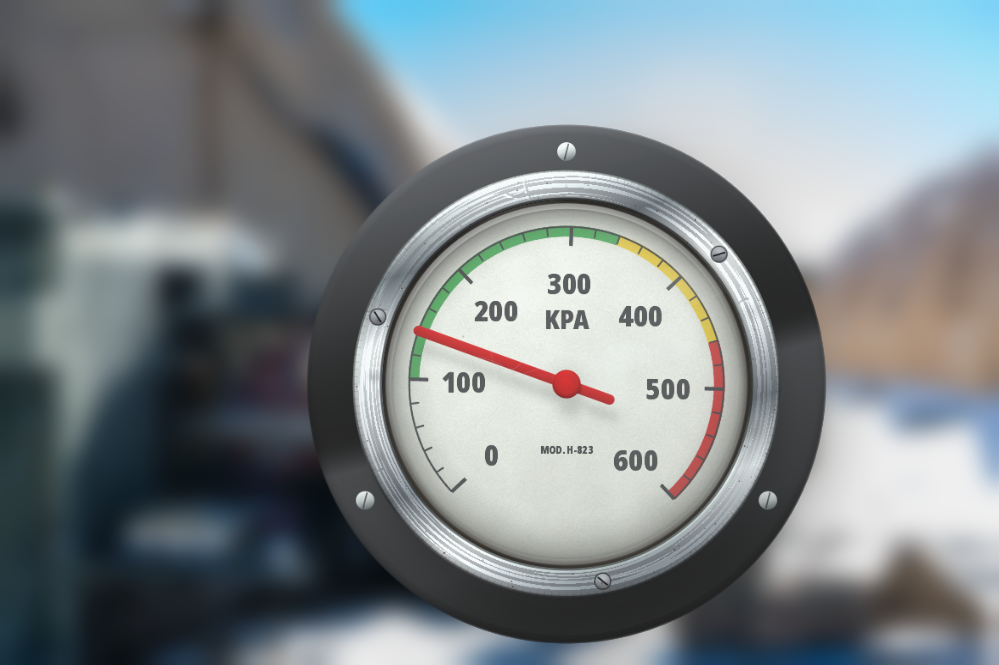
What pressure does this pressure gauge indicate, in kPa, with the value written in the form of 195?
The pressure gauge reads 140
